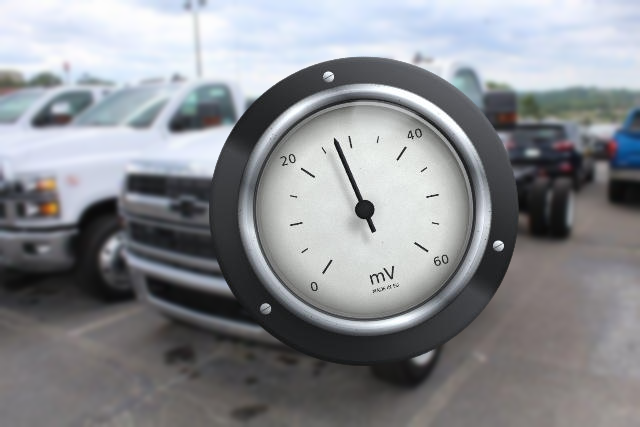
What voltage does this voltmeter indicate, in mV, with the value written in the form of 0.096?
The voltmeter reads 27.5
